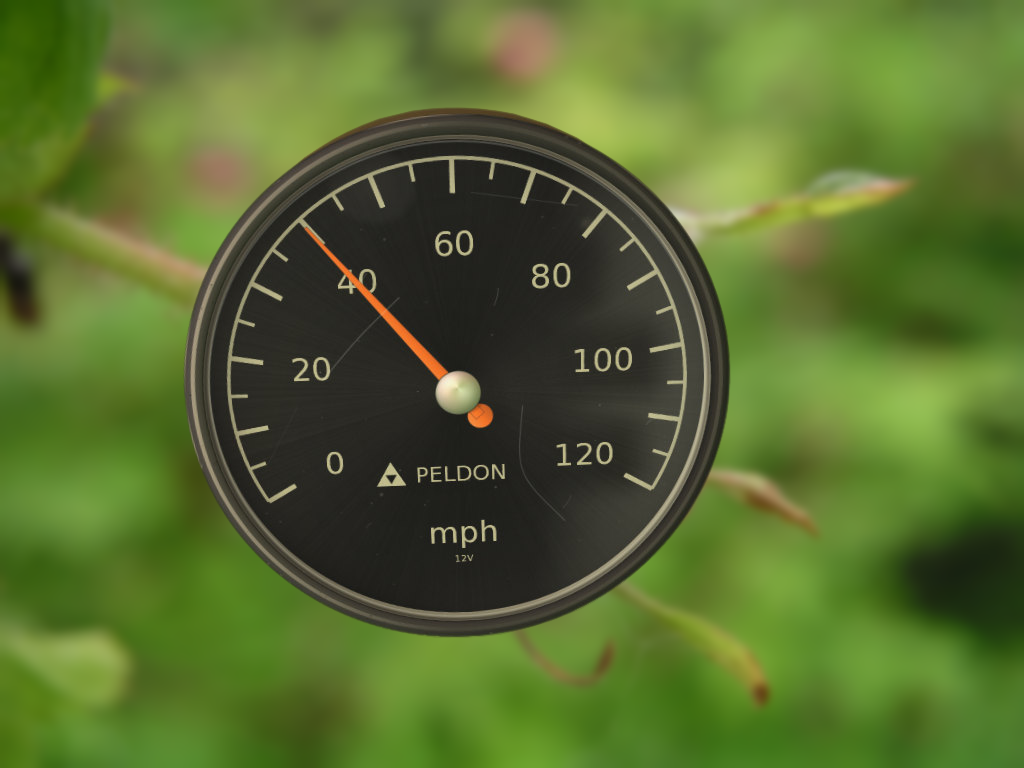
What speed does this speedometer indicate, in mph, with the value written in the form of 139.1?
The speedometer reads 40
